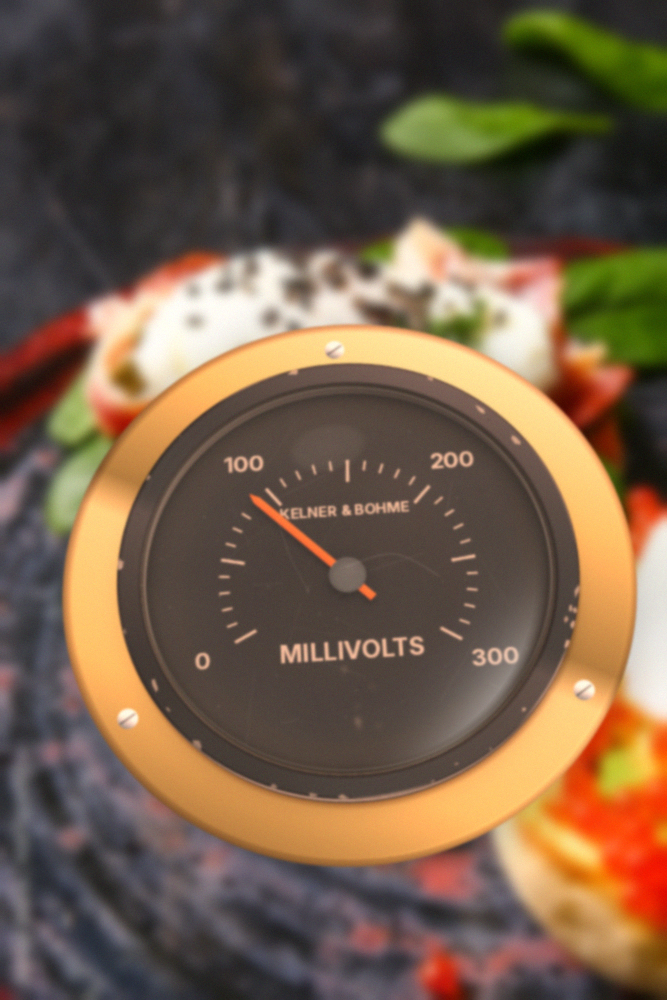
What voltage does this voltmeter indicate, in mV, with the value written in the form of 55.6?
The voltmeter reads 90
